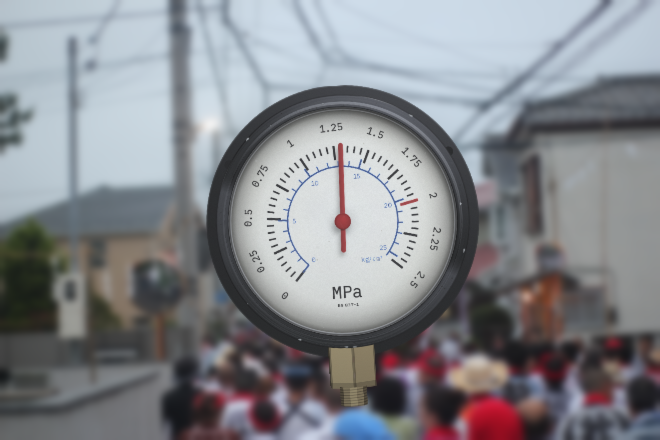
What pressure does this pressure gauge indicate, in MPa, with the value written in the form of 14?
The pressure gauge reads 1.3
